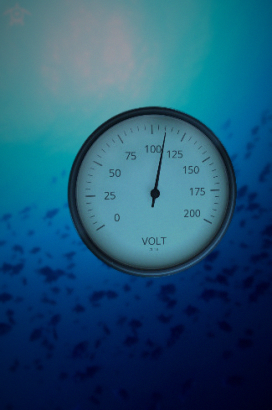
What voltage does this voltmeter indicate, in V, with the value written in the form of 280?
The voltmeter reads 110
